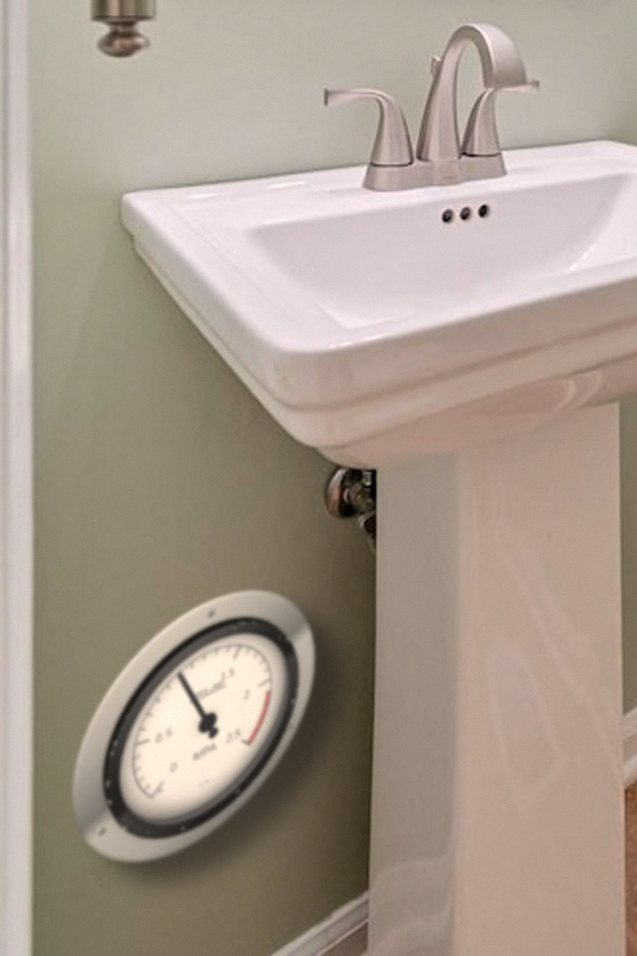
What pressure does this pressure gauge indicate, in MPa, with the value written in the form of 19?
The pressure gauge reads 1
